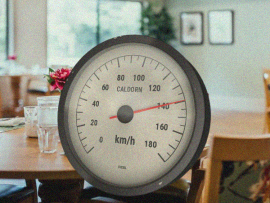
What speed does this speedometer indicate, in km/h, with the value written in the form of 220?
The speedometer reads 140
